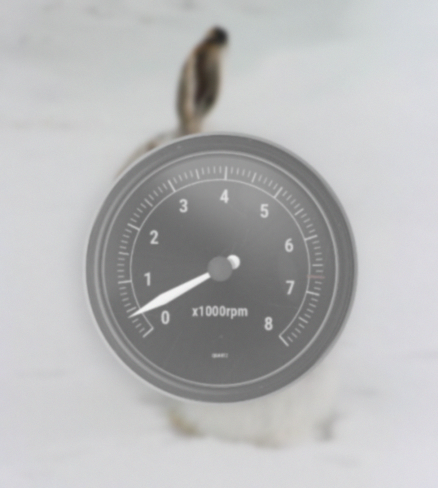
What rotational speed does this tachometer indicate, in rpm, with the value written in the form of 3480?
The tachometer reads 400
